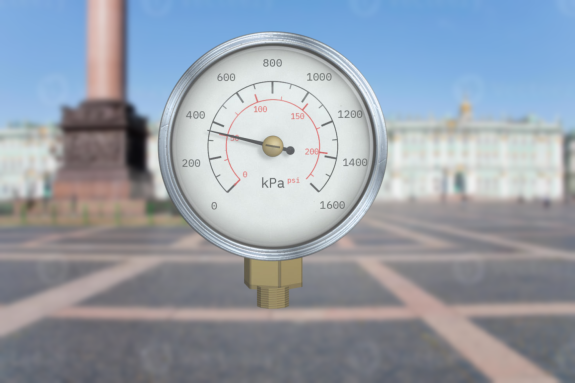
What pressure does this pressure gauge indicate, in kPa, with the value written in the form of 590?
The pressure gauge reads 350
